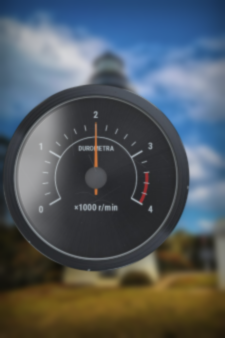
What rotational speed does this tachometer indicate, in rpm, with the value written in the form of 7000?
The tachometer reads 2000
